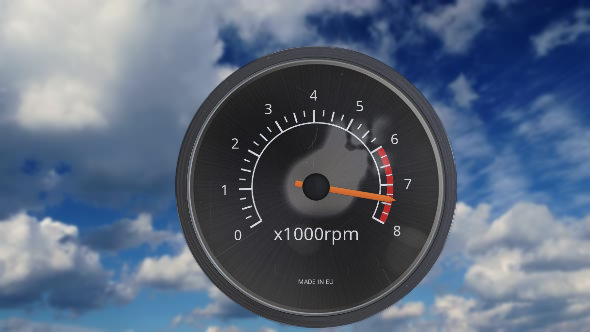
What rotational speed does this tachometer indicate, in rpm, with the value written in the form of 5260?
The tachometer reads 7375
